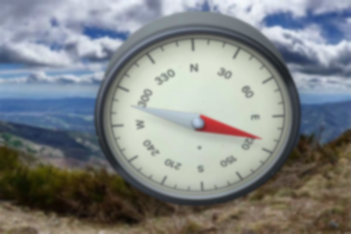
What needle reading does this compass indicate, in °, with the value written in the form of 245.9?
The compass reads 110
